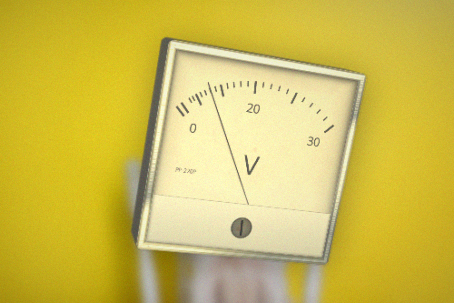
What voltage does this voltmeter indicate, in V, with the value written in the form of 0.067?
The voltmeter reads 13
